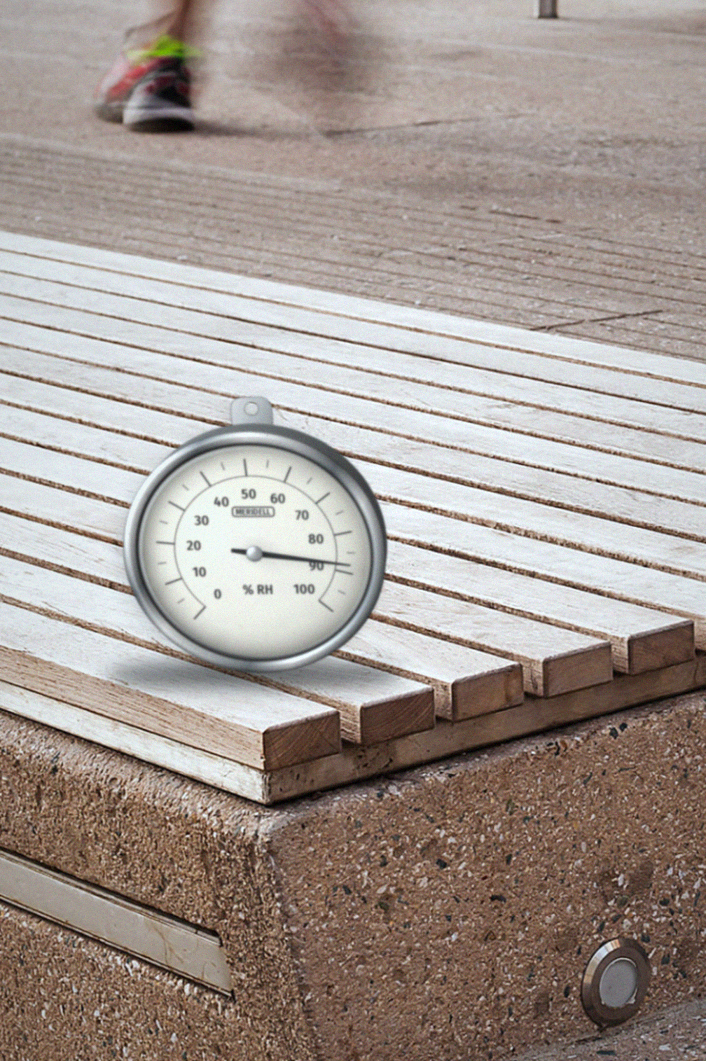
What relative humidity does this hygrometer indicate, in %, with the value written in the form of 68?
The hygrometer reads 87.5
